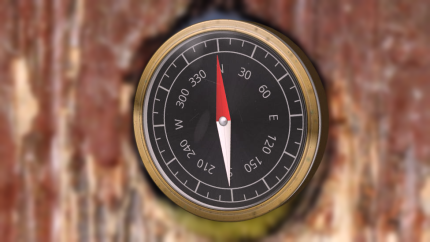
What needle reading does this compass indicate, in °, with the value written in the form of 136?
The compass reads 0
